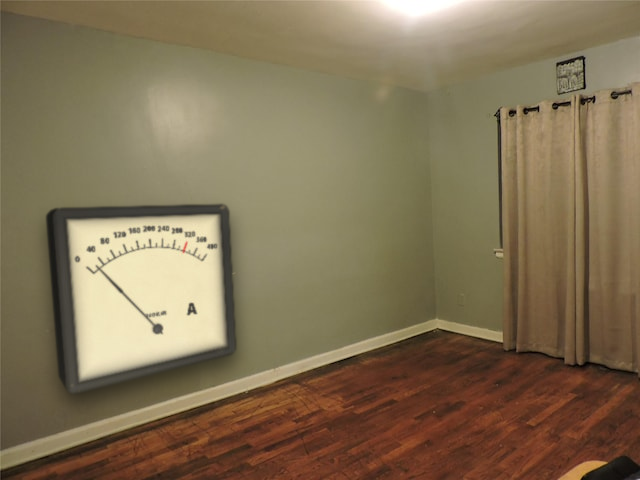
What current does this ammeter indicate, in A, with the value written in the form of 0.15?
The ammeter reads 20
